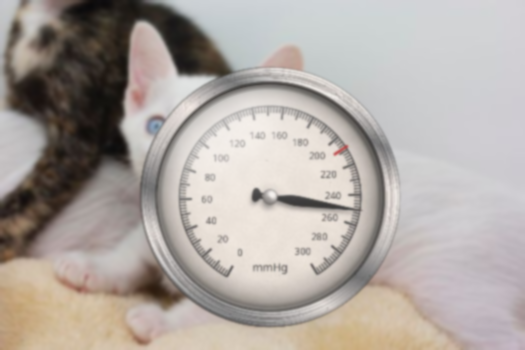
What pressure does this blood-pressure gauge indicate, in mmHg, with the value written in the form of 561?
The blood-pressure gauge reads 250
